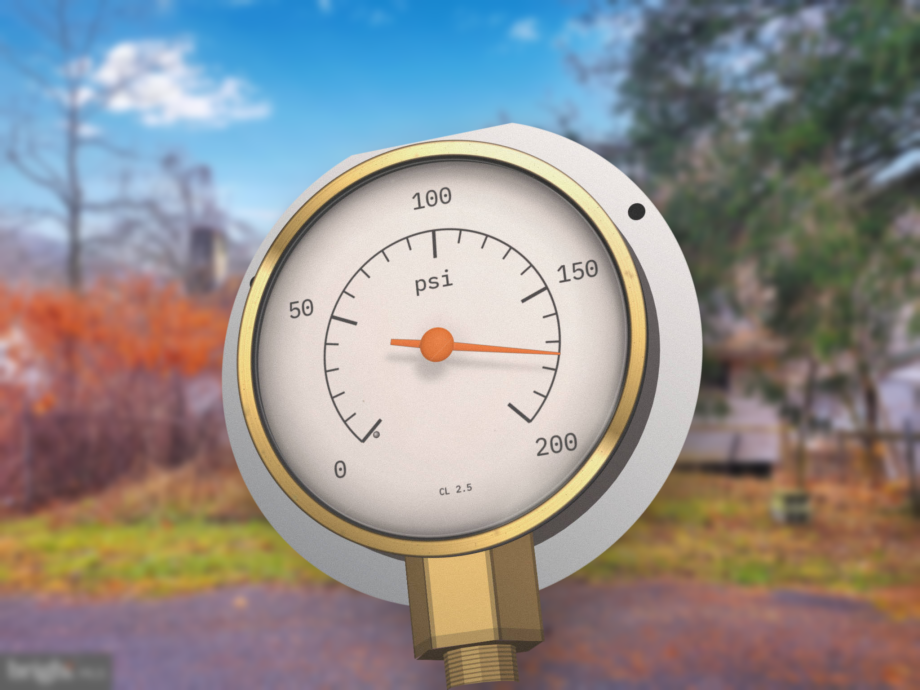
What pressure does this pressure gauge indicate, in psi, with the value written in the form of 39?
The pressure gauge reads 175
